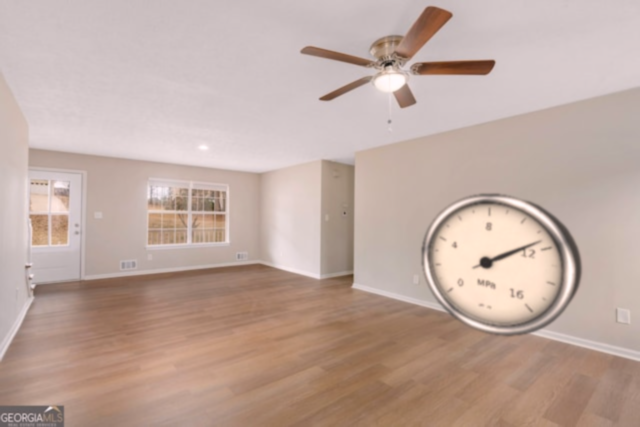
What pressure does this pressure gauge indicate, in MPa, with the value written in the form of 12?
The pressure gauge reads 11.5
